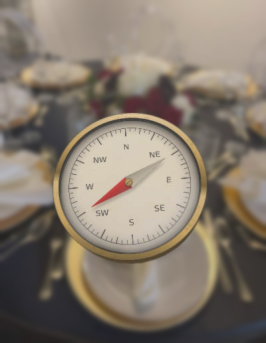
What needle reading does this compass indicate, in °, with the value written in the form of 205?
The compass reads 240
